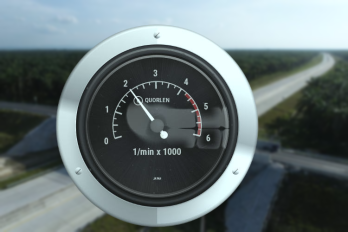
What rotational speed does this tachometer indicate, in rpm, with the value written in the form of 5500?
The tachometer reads 2000
